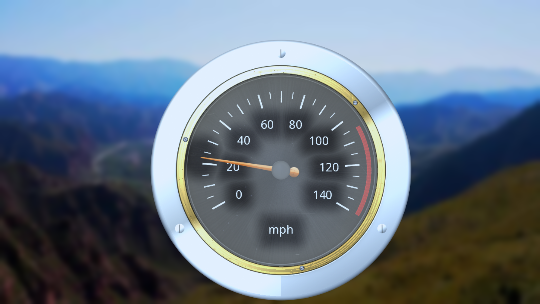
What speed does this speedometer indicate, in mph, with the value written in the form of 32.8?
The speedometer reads 22.5
